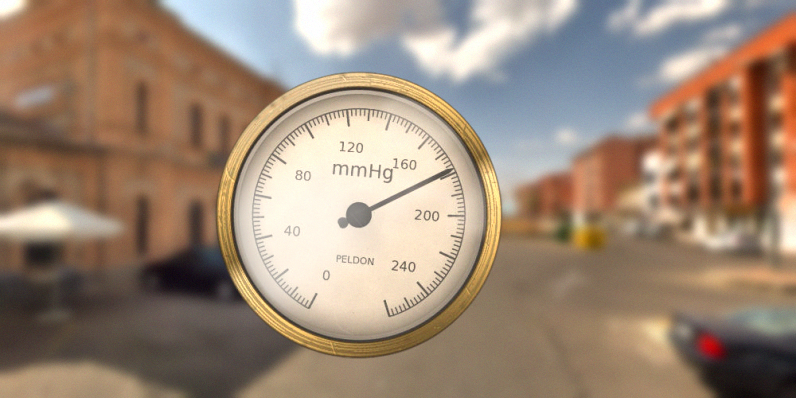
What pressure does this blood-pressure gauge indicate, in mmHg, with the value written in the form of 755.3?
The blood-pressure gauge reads 178
